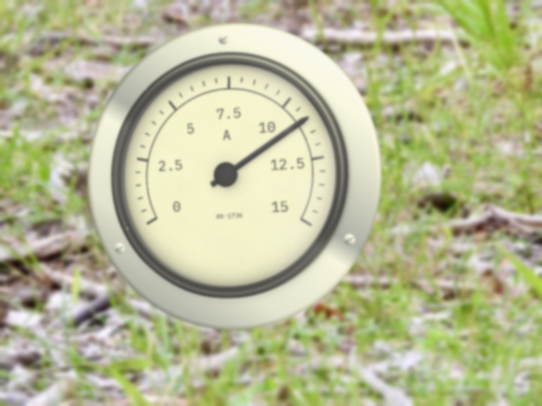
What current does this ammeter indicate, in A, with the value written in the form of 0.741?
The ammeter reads 11
